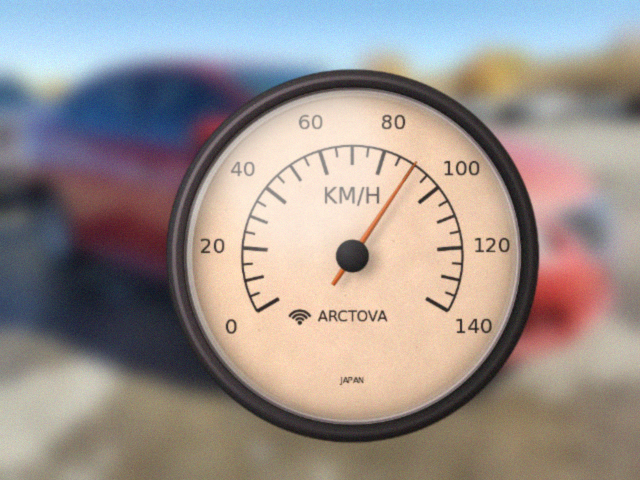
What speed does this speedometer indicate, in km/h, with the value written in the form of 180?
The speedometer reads 90
